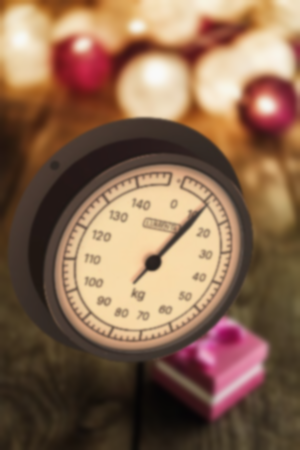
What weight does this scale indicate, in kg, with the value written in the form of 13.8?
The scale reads 10
